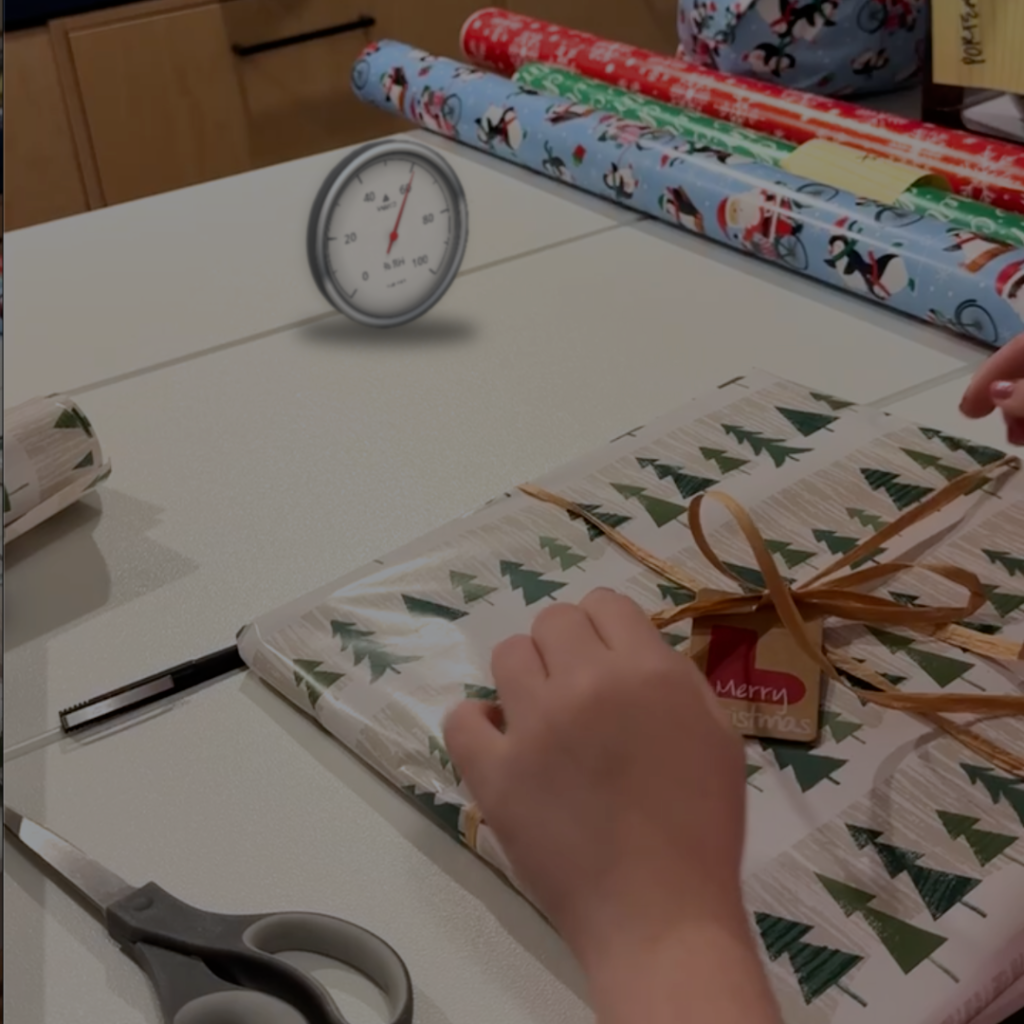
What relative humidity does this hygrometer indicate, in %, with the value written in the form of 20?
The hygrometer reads 60
